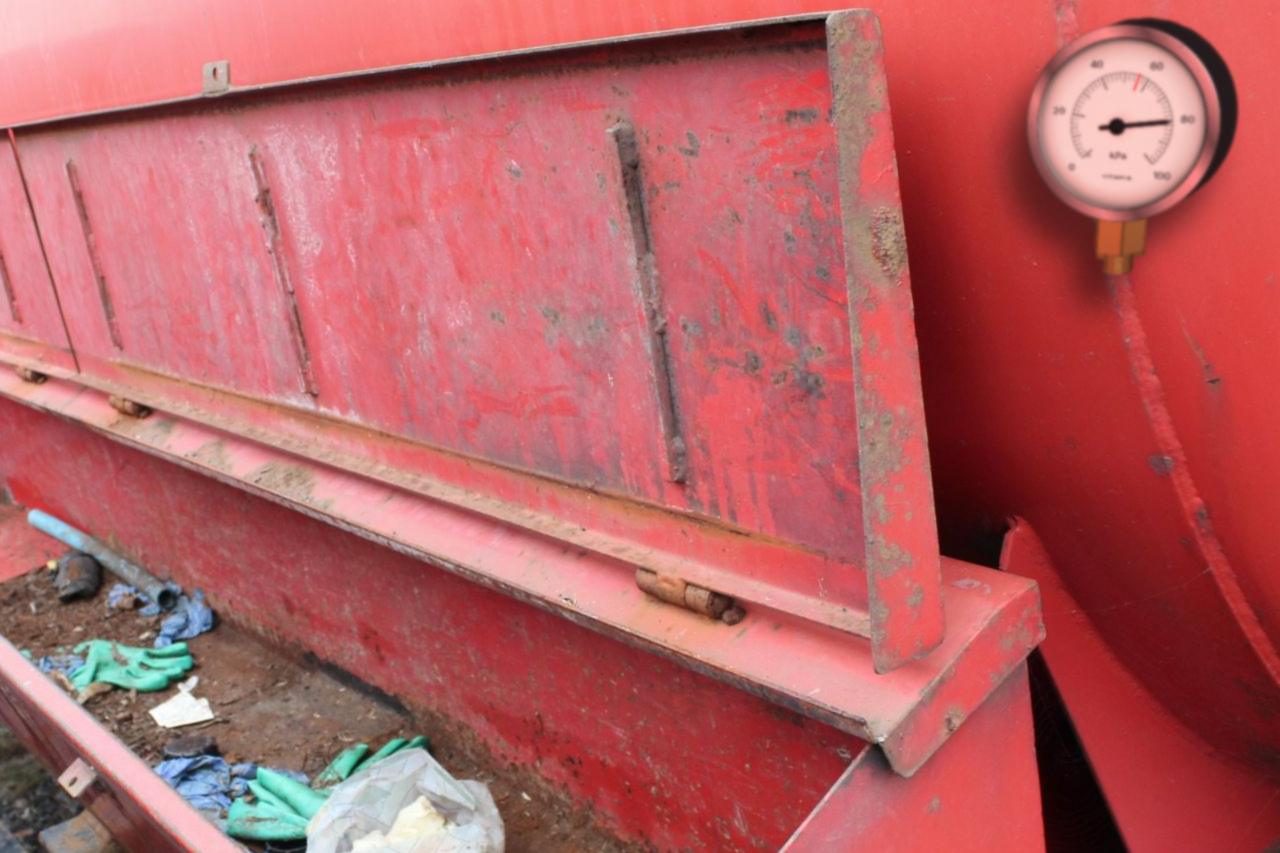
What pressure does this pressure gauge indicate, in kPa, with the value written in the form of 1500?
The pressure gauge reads 80
